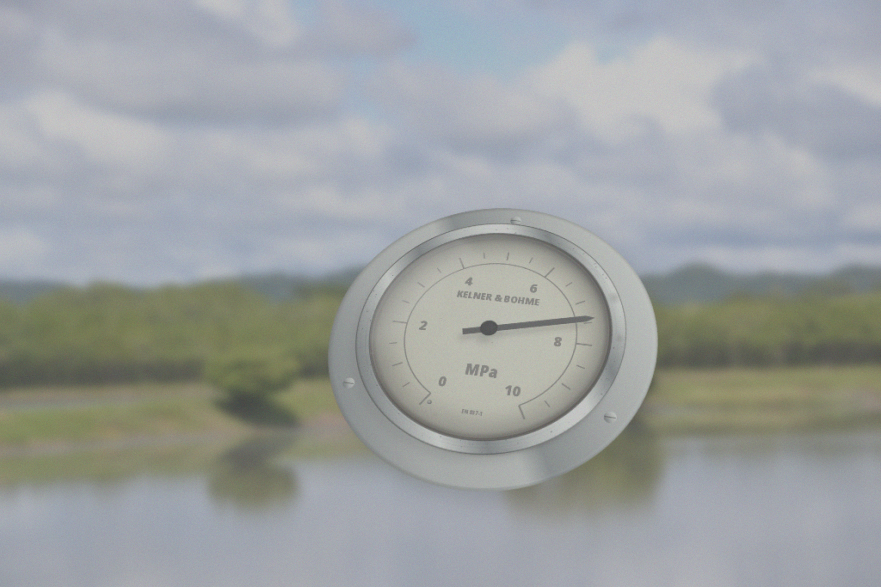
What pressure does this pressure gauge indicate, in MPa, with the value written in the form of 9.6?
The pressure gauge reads 7.5
